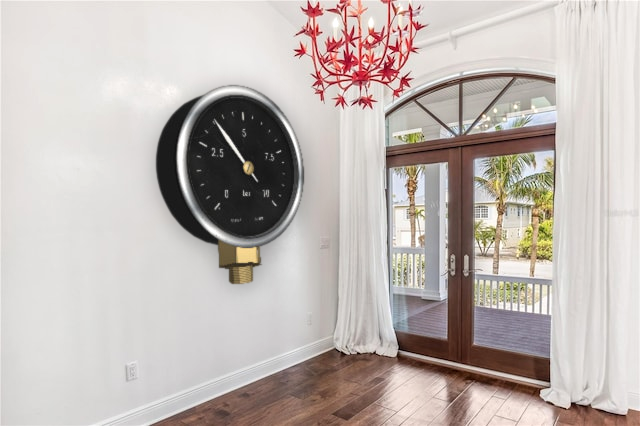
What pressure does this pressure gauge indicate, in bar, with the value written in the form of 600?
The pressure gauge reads 3.5
